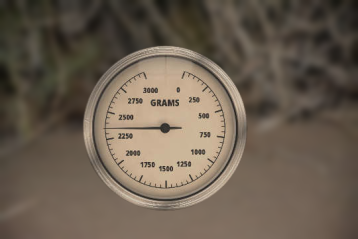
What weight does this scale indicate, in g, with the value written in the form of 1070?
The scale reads 2350
